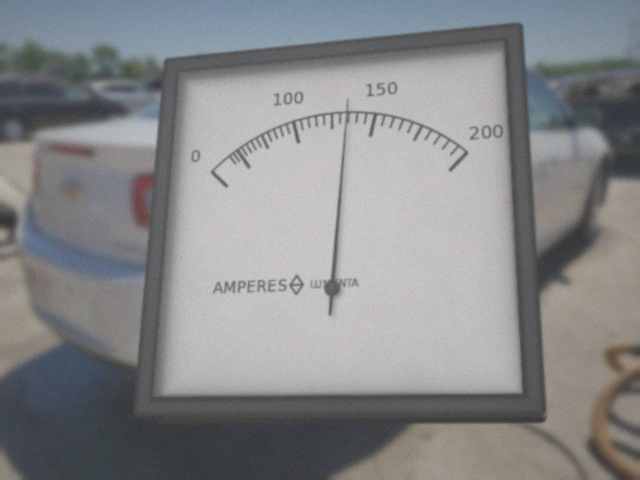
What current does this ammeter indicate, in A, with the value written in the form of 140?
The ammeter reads 135
